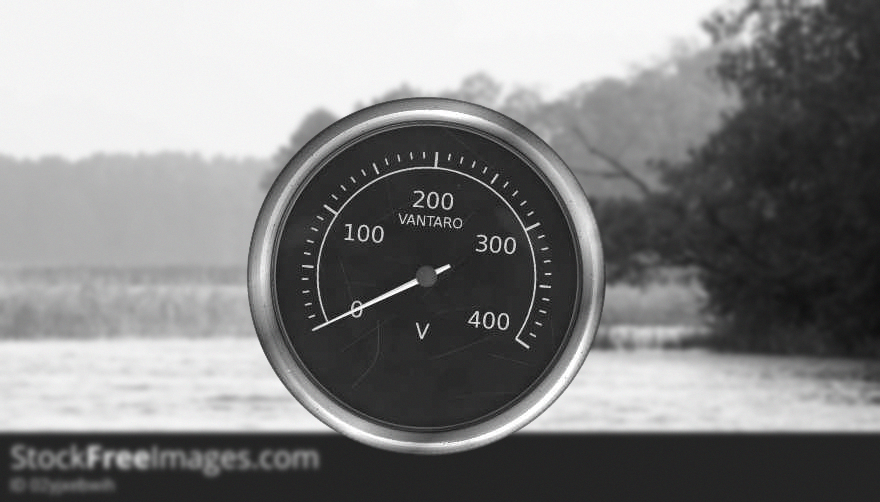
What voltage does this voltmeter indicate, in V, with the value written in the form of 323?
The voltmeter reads 0
